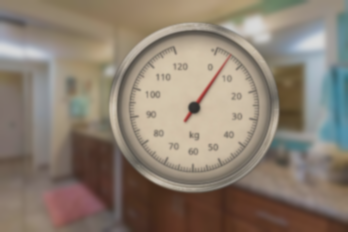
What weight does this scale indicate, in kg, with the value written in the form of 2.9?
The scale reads 5
